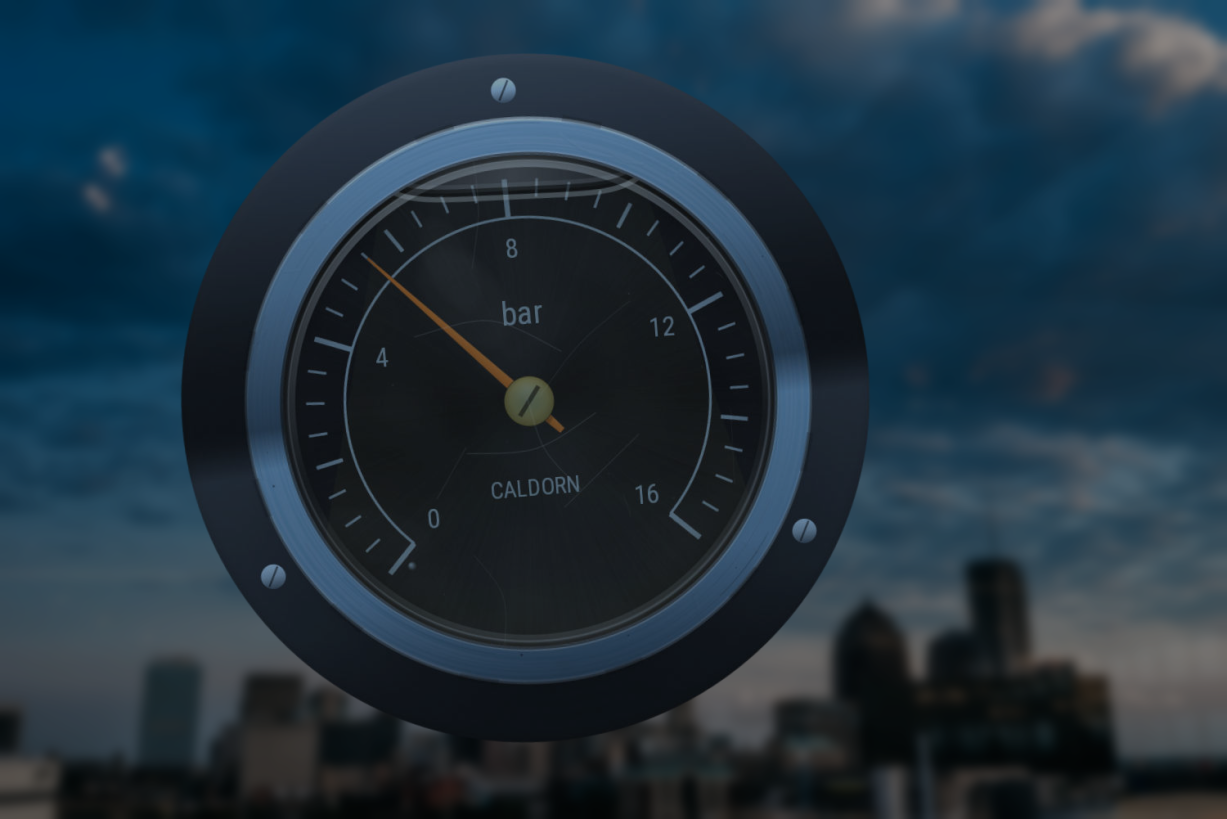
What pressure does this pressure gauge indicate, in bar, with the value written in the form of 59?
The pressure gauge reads 5.5
